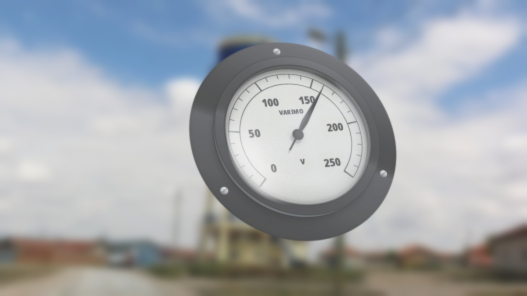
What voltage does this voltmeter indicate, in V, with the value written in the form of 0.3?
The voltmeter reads 160
